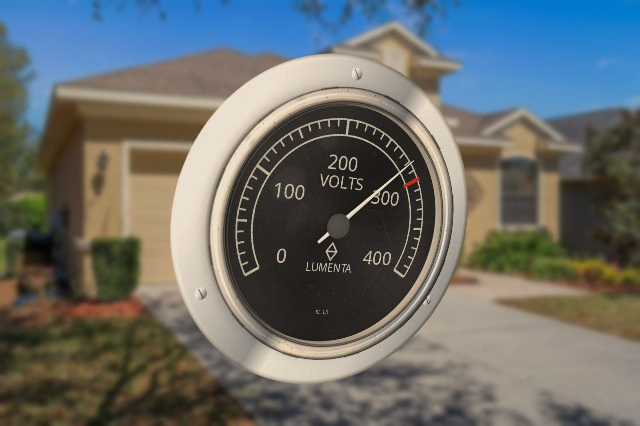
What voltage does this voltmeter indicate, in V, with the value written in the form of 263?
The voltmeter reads 280
